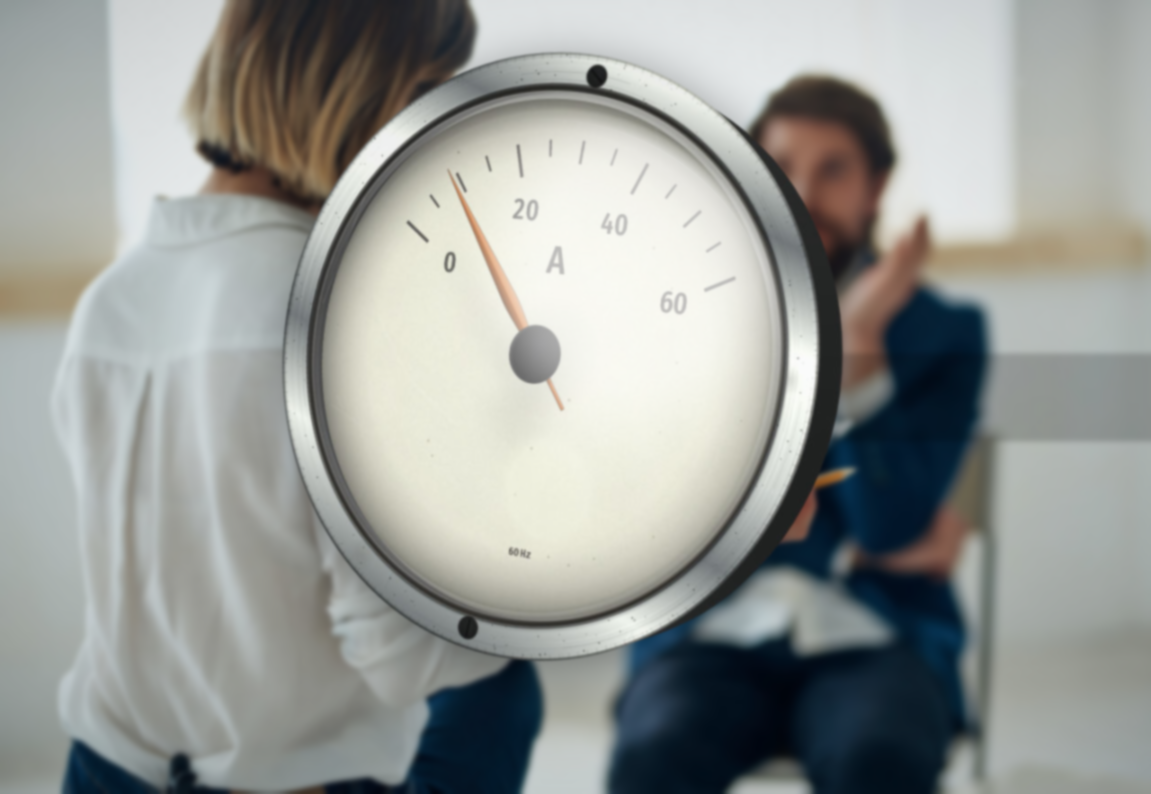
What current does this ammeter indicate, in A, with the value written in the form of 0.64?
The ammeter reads 10
